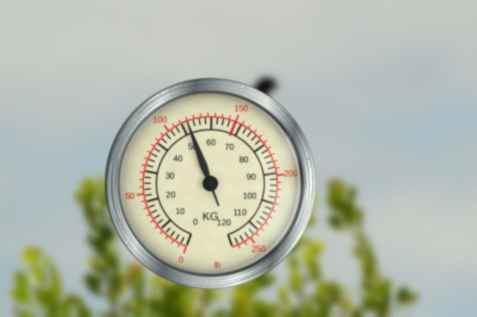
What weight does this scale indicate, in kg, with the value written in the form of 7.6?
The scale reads 52
